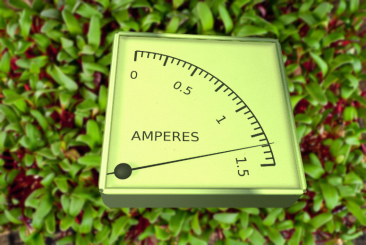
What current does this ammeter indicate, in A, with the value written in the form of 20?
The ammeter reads 1.35
